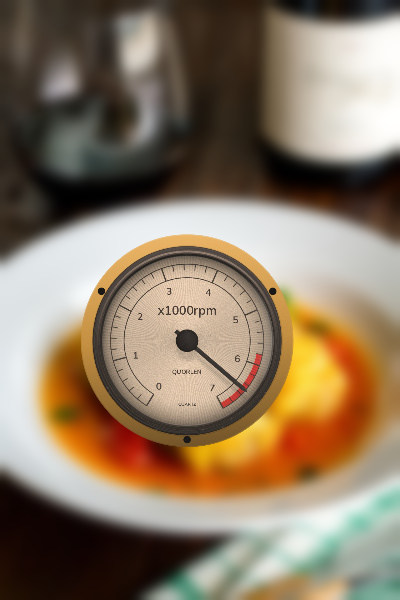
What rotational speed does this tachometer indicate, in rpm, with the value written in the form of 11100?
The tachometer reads 6500
